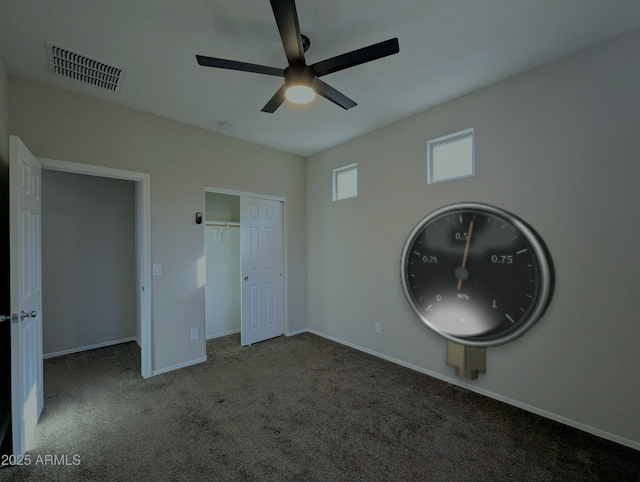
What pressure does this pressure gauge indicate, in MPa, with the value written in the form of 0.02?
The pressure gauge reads 0.55
